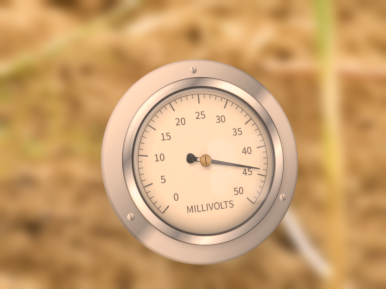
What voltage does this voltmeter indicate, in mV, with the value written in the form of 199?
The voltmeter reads 44
